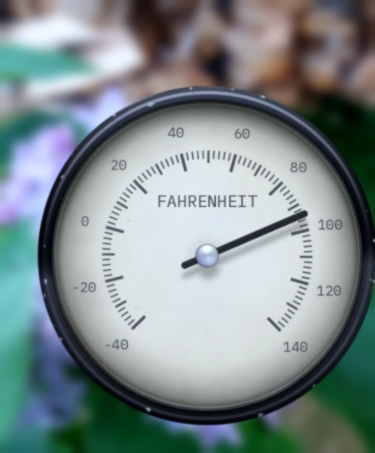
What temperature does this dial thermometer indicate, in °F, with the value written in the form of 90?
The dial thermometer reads 94
